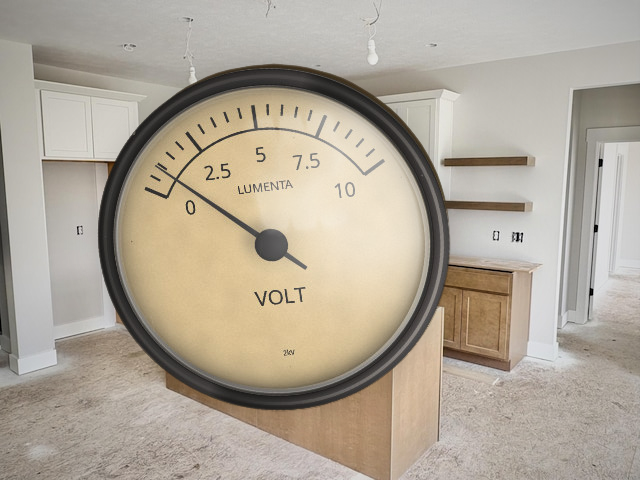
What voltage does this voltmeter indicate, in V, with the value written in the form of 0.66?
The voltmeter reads 1
